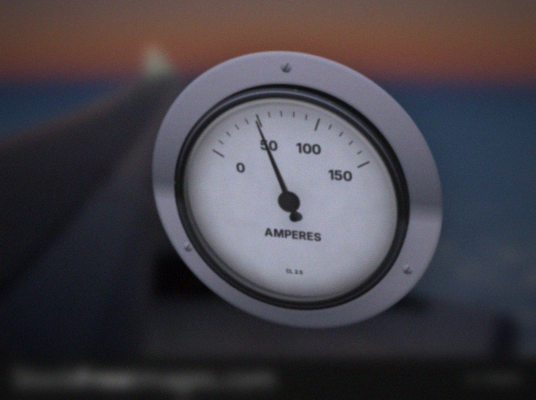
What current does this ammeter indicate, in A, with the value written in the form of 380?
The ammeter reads 50
